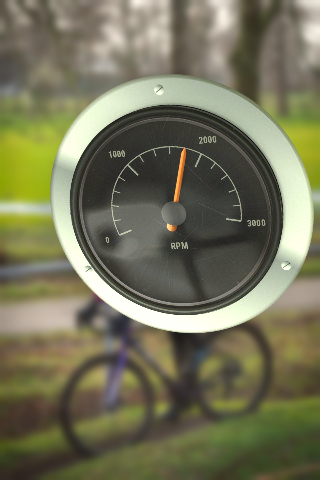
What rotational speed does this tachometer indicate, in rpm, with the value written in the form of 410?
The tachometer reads 1800
